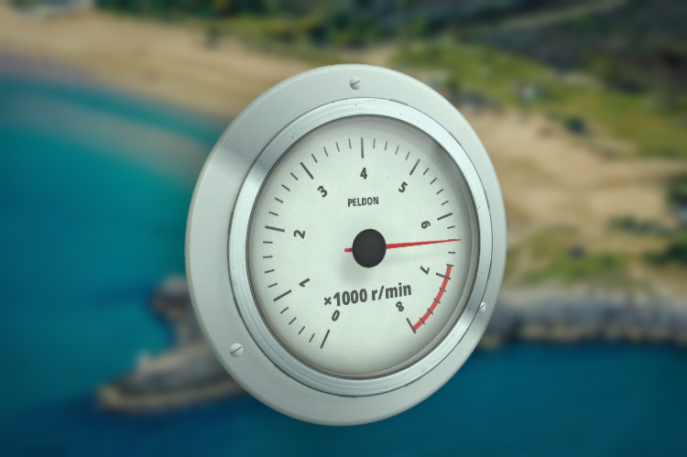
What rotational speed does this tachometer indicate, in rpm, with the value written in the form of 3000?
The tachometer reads 6400
